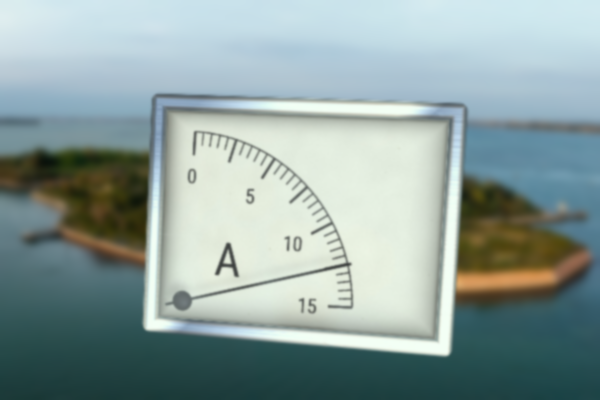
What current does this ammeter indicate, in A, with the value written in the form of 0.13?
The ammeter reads 12.5
